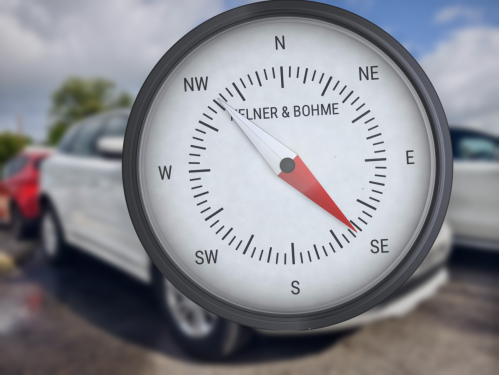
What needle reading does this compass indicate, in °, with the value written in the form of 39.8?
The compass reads 137.5
